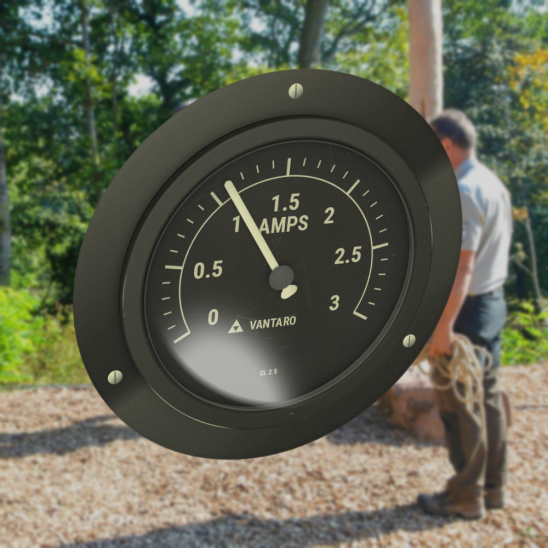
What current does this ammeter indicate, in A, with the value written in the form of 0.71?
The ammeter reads 1.1
